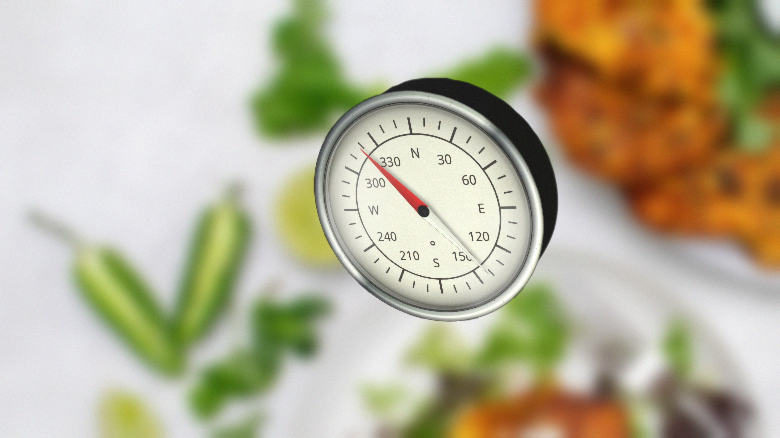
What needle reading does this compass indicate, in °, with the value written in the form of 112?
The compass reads 320
